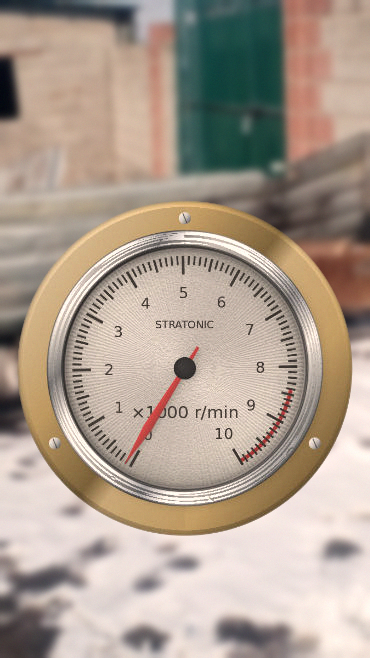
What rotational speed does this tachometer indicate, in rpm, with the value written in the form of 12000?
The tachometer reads 100
